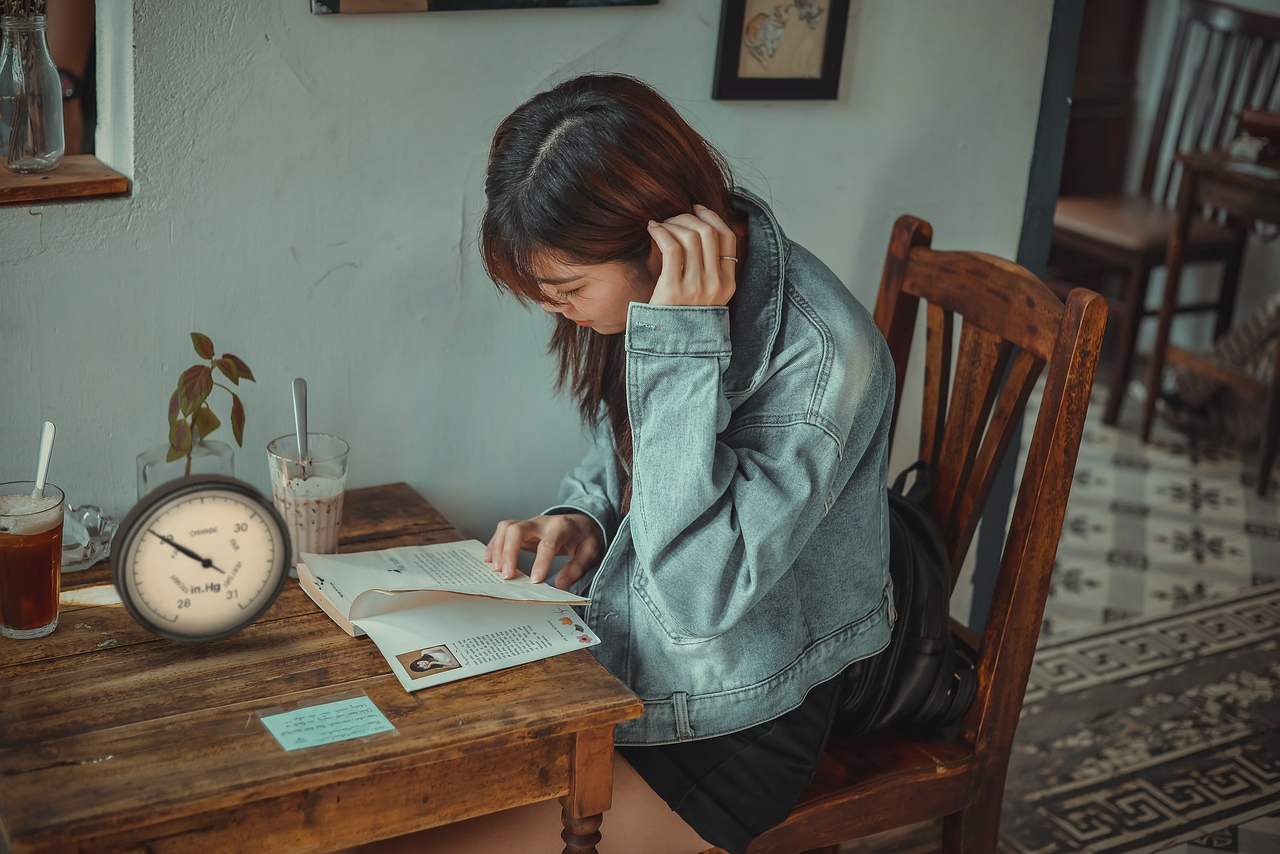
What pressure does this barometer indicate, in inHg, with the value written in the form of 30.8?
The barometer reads 29
